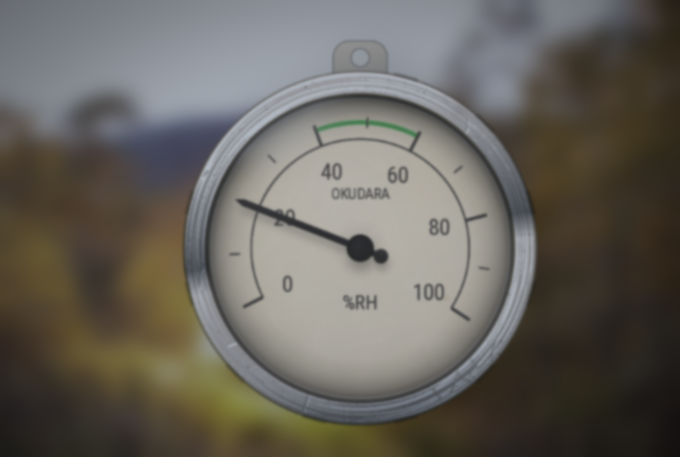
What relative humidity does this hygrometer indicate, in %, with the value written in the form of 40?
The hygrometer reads 20
